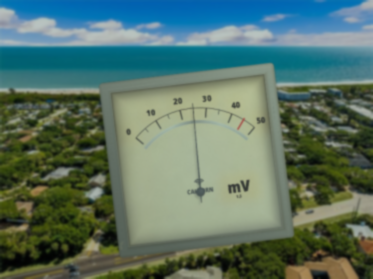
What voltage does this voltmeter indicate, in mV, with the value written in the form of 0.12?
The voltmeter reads 25
